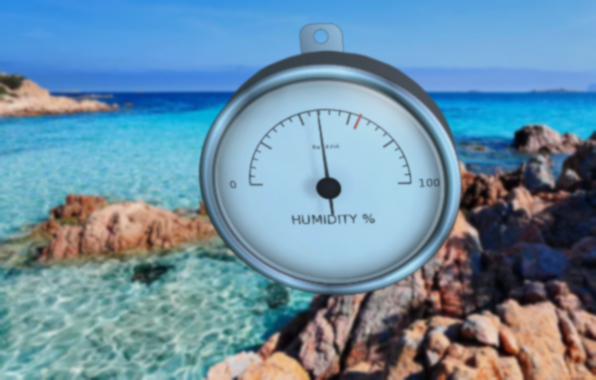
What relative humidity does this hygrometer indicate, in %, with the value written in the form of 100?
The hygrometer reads 48
